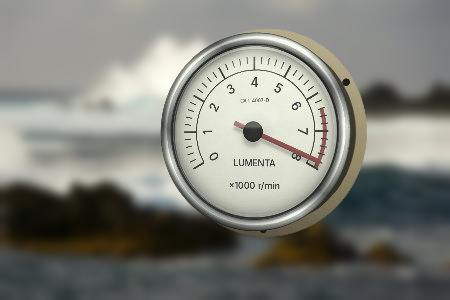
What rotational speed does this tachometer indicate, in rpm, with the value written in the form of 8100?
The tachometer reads 7800
